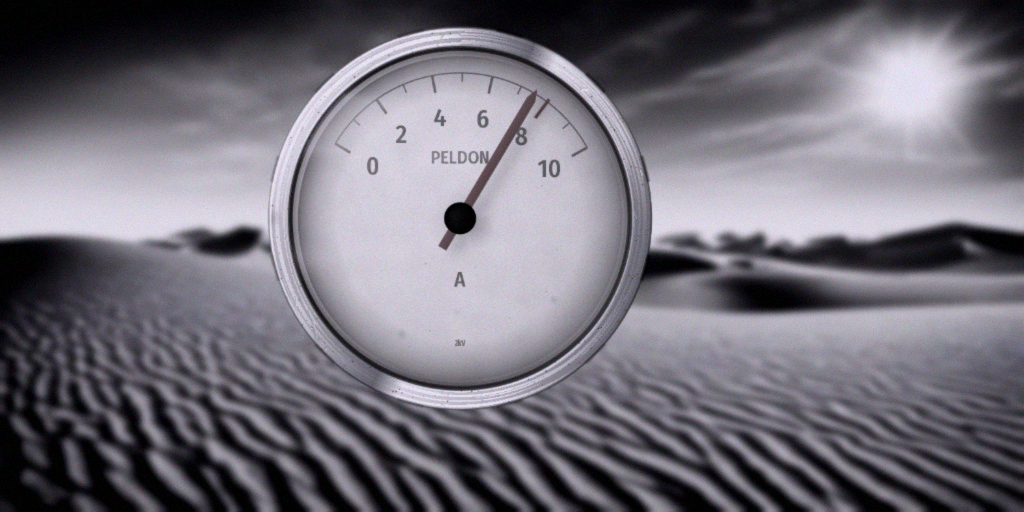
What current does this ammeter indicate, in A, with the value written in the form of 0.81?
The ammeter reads 7.5
